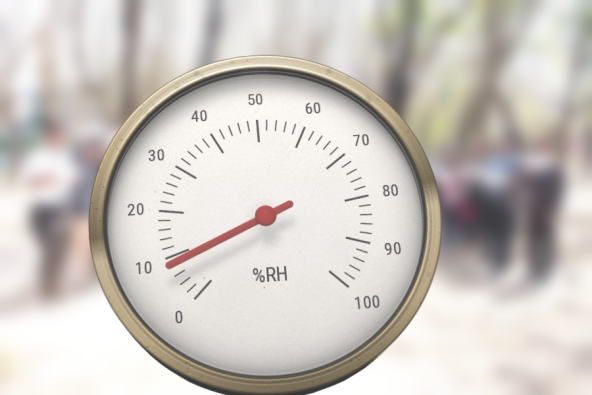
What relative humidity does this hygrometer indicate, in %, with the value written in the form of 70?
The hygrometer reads 8
